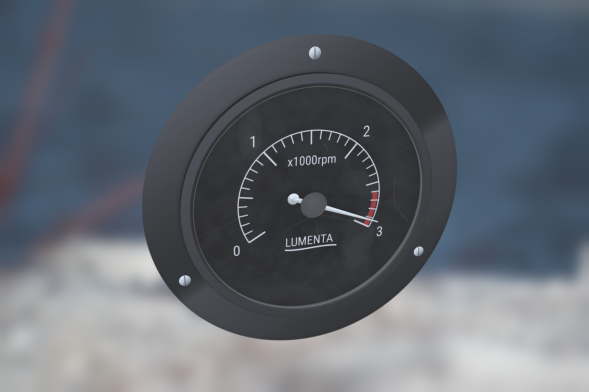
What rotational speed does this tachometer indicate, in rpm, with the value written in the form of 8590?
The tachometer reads 2900
